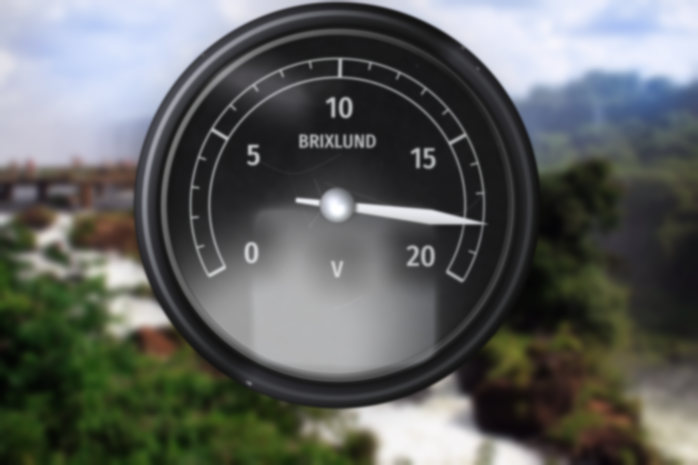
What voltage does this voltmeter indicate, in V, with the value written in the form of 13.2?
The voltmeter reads 18
